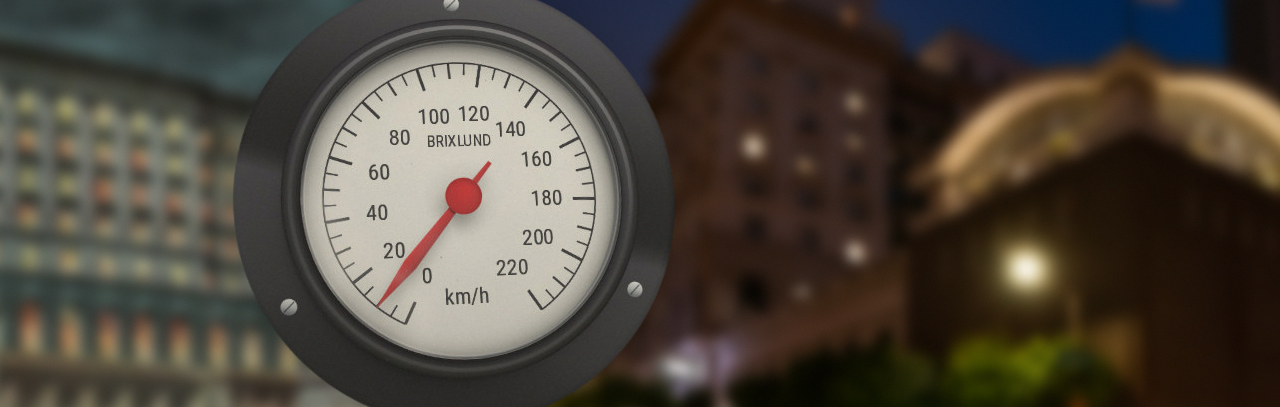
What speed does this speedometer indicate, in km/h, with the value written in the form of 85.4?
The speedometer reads 10
